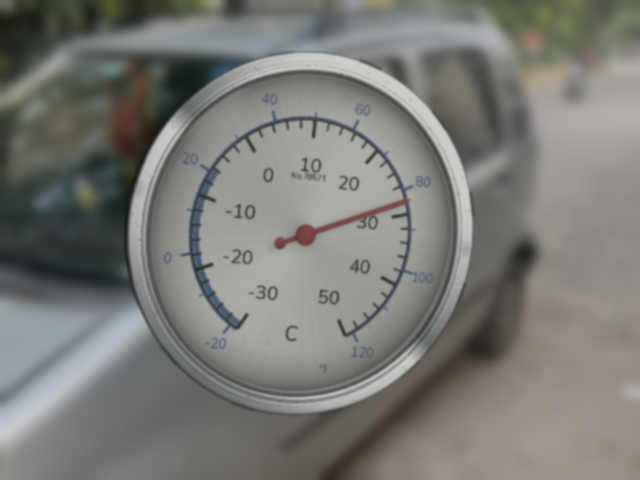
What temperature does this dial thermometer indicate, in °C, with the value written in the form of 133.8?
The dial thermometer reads 28
